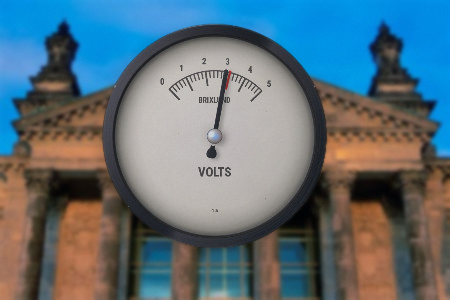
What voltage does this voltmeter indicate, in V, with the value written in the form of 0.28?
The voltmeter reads 3
